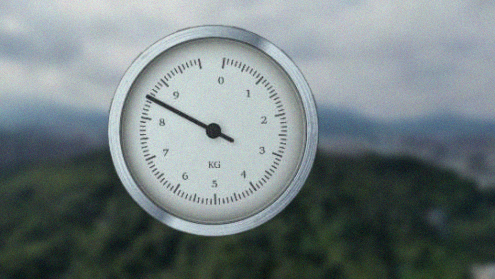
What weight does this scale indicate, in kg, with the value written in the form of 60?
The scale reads 8.5
